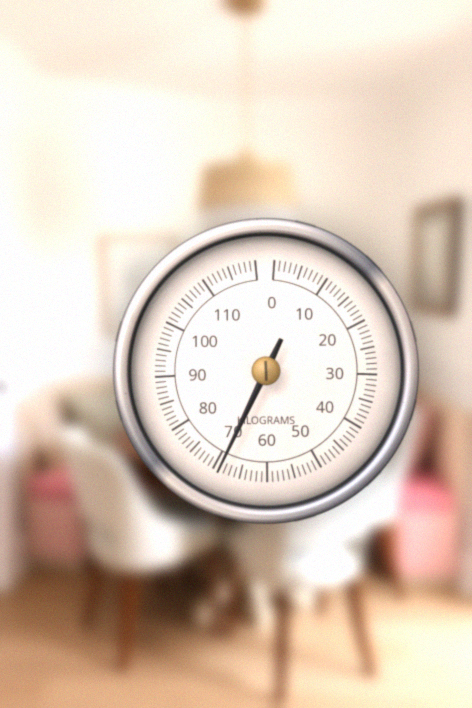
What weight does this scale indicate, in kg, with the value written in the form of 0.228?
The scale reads 69
